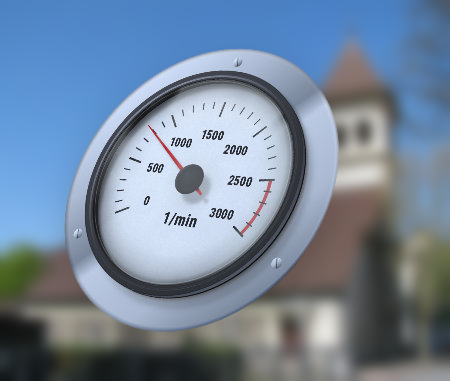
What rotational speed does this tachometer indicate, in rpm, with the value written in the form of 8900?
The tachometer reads 800
